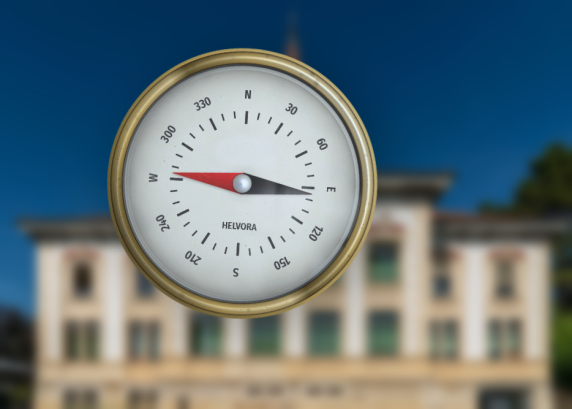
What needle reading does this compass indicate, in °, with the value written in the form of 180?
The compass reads 275
